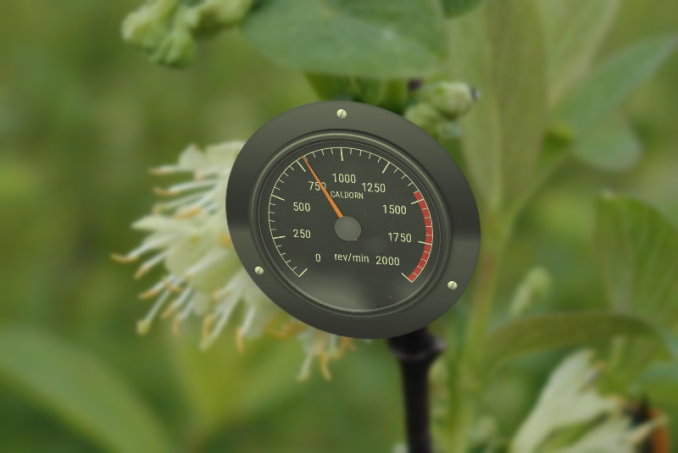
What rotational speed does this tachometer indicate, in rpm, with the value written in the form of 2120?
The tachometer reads 800
